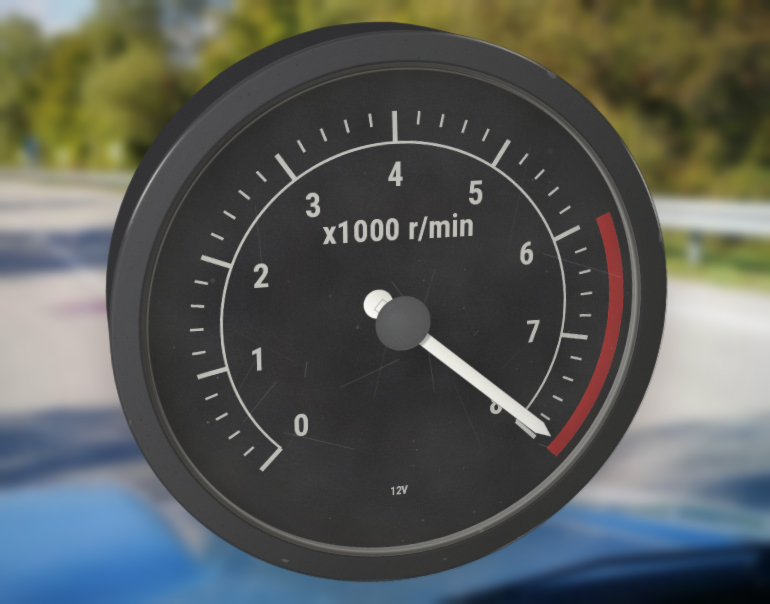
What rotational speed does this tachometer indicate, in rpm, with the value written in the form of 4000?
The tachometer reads 7900
